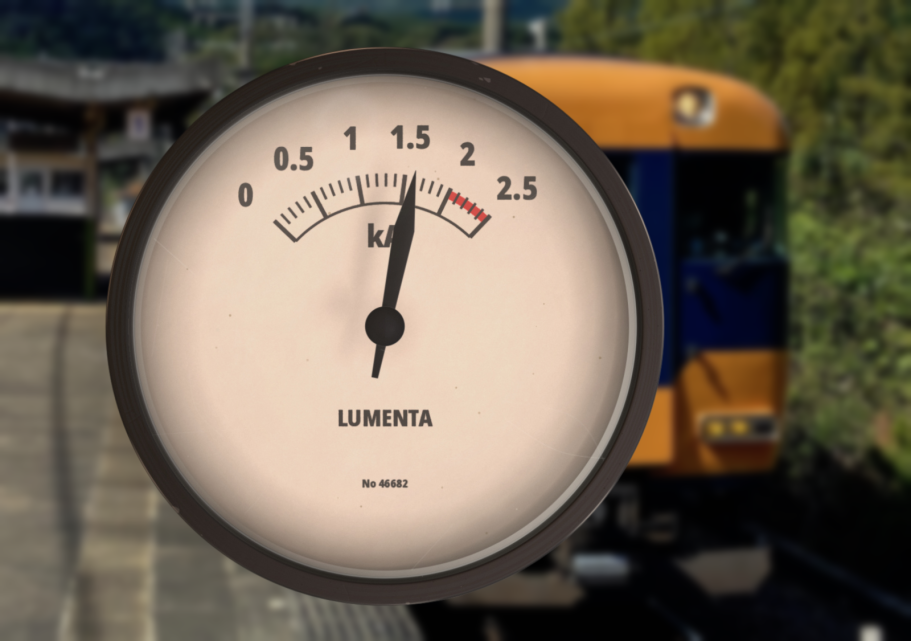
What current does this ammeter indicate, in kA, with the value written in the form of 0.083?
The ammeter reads 1.6
